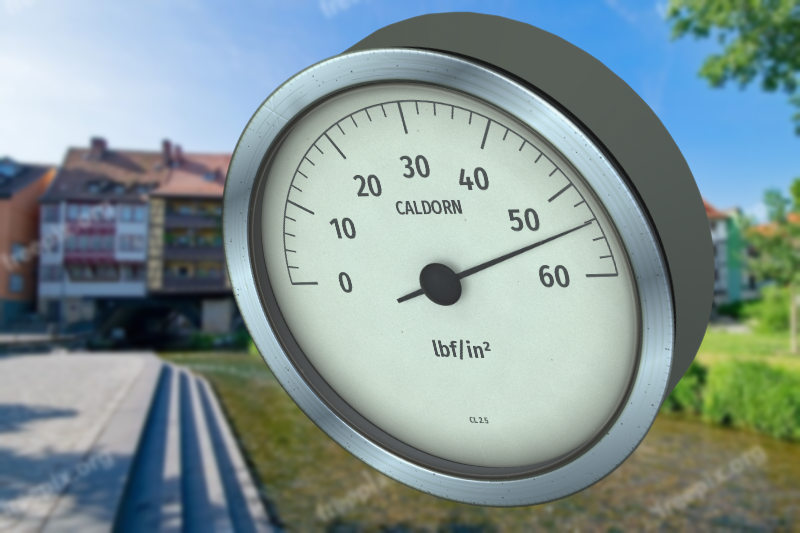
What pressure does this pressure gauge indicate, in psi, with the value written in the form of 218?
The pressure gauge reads 54
